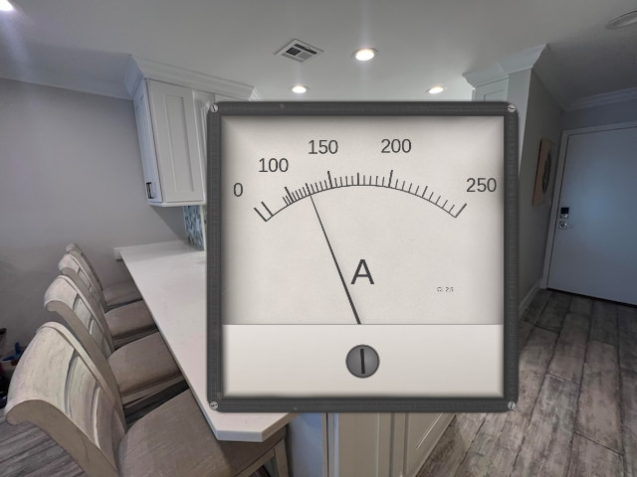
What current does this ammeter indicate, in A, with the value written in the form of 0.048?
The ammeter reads 125
